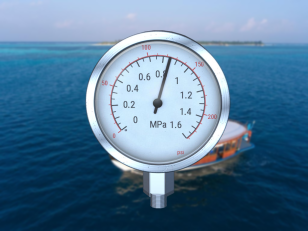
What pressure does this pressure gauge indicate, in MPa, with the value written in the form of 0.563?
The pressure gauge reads 0.85
